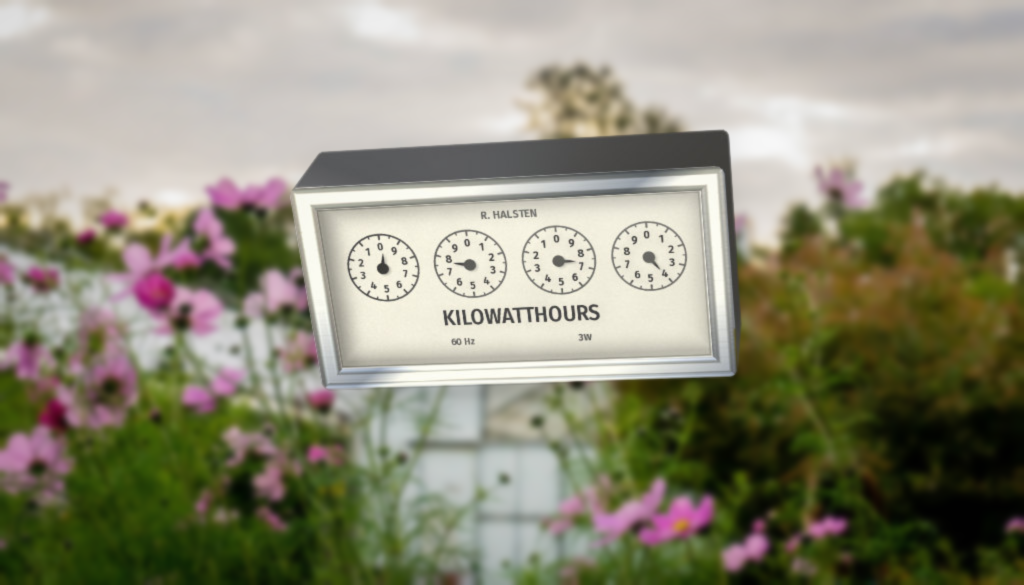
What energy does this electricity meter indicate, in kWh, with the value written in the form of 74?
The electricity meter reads 9774
